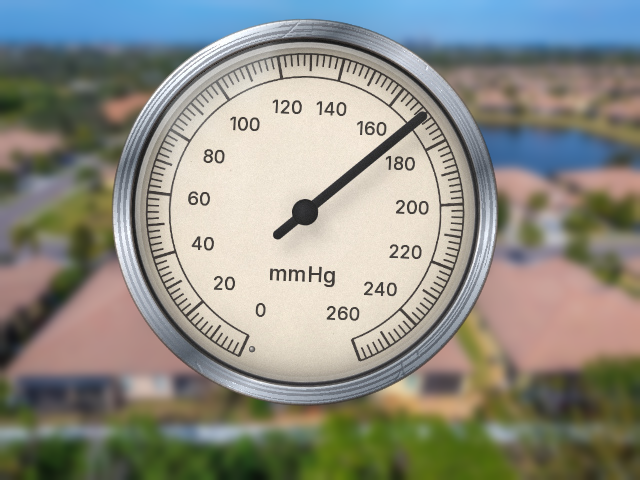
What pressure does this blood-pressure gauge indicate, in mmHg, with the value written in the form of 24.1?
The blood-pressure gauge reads 170
